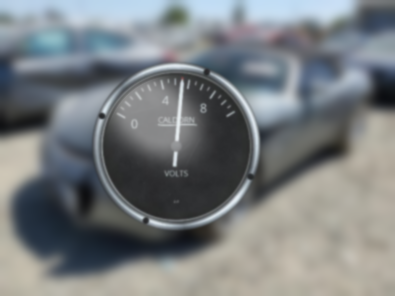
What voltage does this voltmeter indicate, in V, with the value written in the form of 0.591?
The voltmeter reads 5.5
